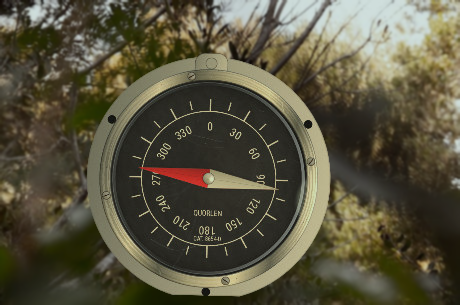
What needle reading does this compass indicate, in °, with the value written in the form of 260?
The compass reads 277.5
